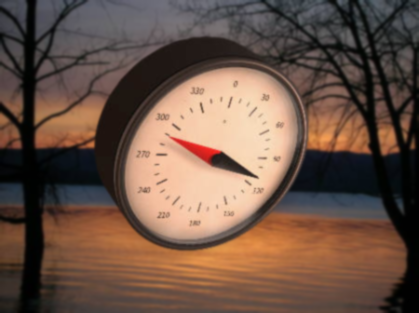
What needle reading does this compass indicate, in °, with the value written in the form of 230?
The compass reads 290
